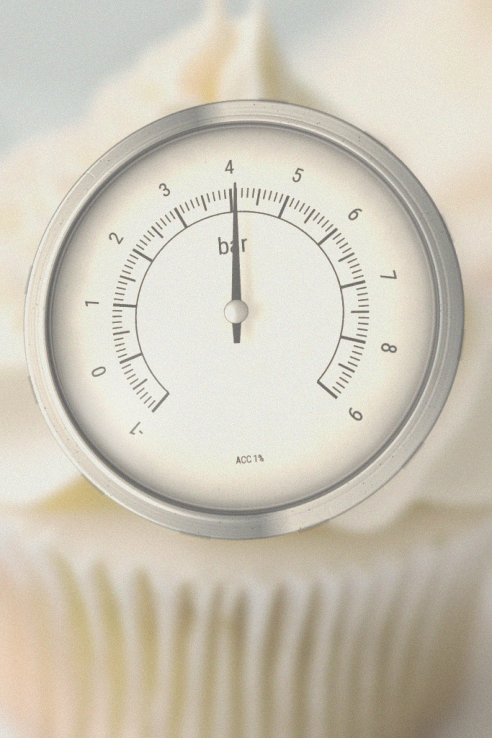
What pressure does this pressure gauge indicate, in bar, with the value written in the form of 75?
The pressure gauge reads 4.1
